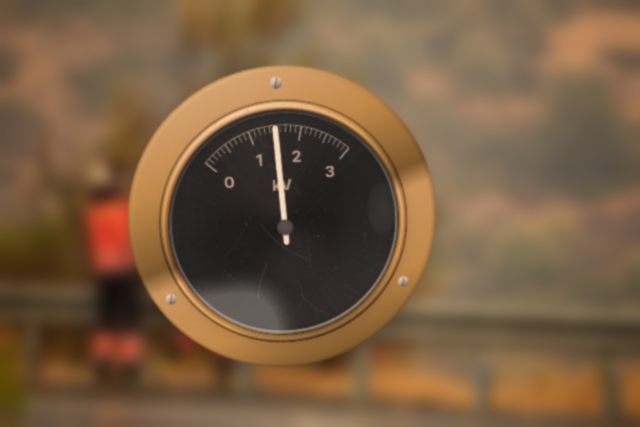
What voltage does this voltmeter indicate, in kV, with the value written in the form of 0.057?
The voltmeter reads 1.5
